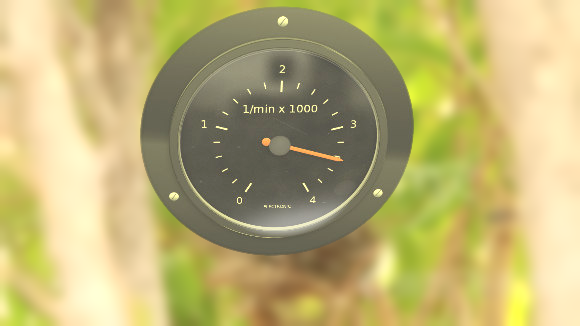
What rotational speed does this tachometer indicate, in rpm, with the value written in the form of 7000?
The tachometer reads 3400
